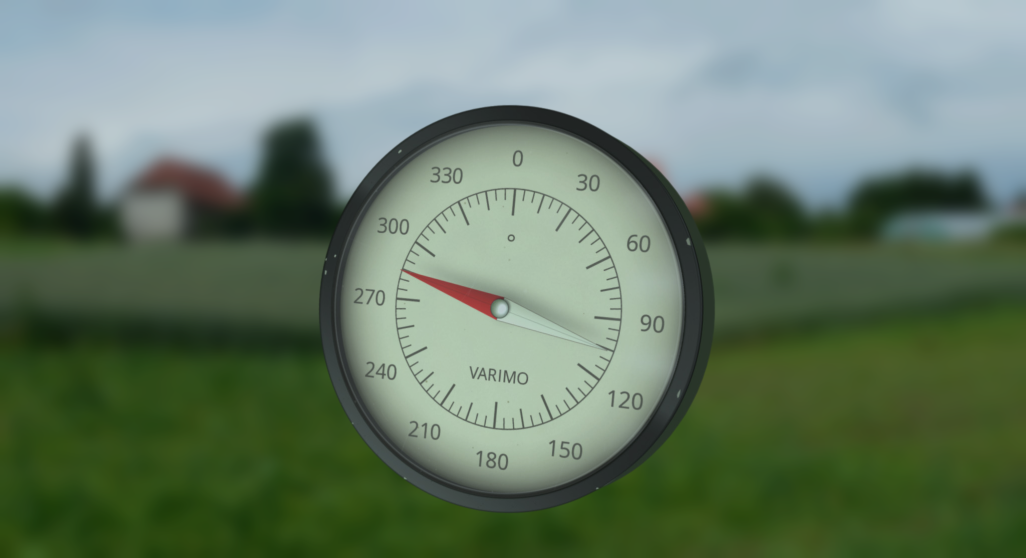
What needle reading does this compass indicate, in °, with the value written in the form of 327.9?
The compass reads 285
